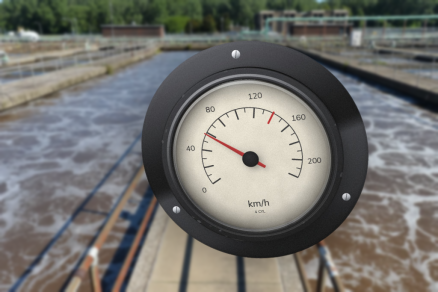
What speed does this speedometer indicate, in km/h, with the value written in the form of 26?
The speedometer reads 60
